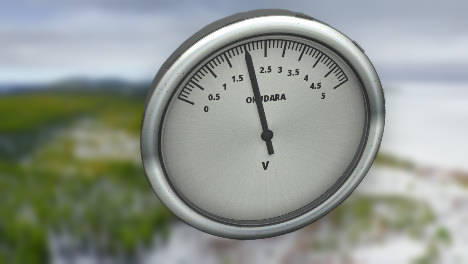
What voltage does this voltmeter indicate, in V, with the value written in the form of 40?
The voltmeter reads 2
